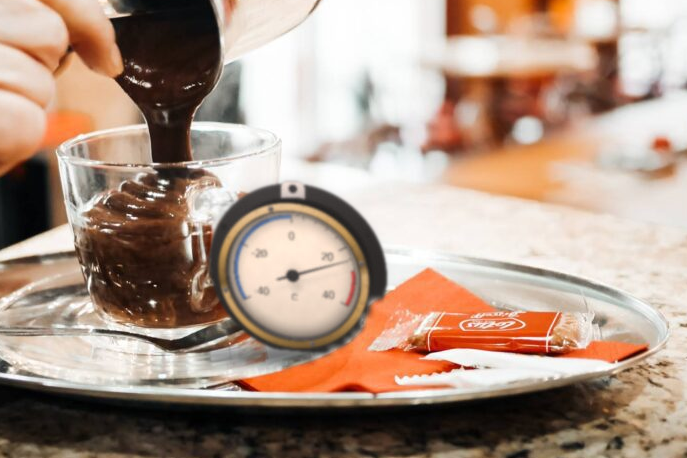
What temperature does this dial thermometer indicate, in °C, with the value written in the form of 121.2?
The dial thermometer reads 24
